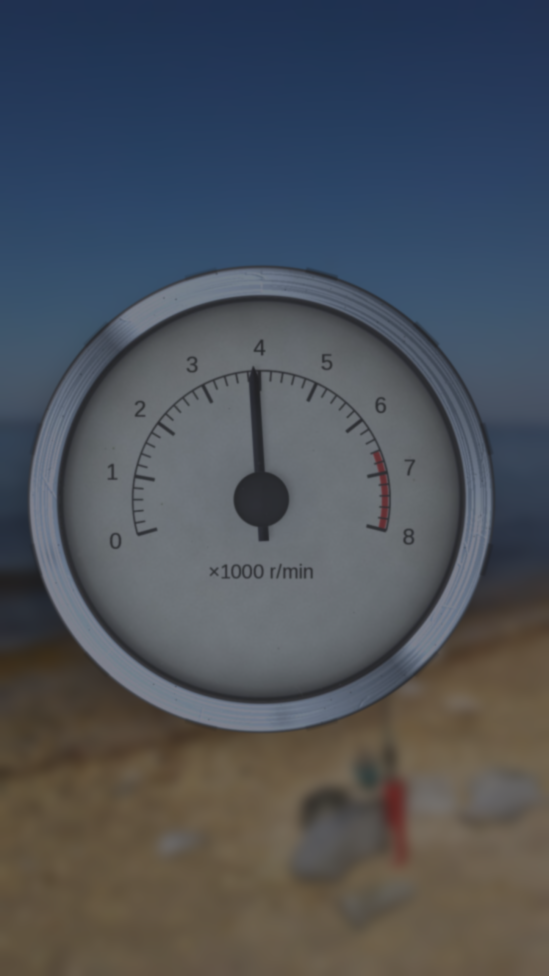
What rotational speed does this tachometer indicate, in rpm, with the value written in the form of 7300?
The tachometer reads 3900
